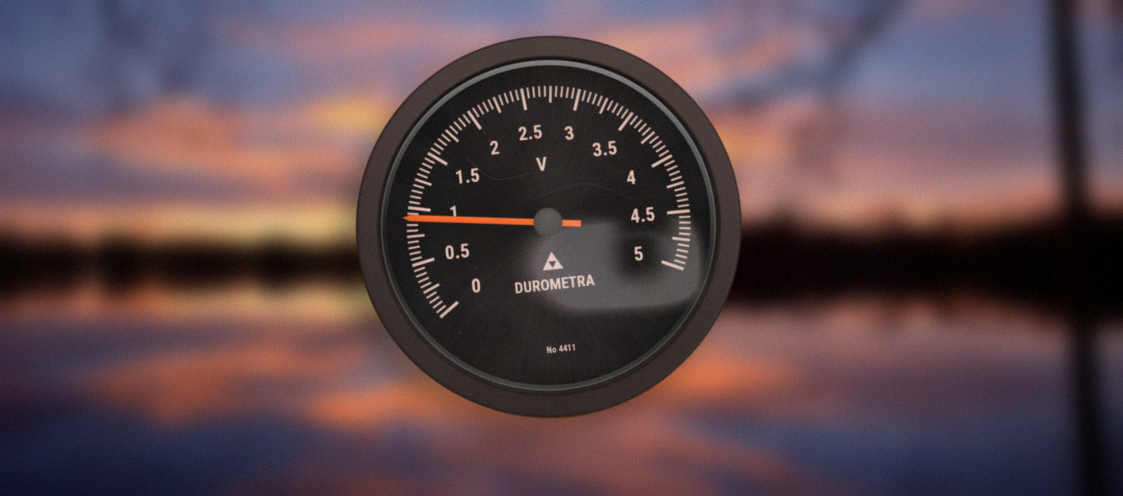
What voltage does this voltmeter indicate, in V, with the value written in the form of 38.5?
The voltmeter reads 0.9
